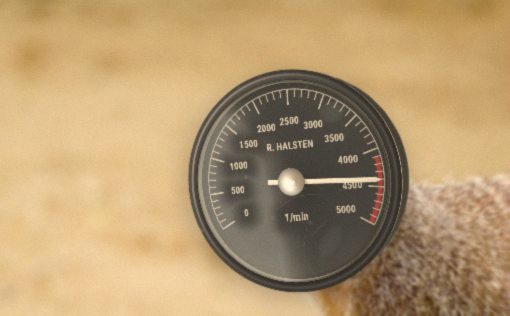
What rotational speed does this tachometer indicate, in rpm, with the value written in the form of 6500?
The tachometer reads 4400
